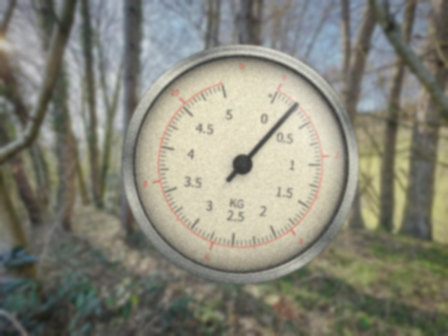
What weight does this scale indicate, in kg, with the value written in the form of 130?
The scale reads 0.25
